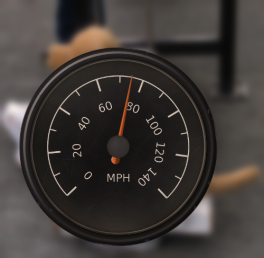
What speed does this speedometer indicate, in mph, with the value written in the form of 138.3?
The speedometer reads 75
